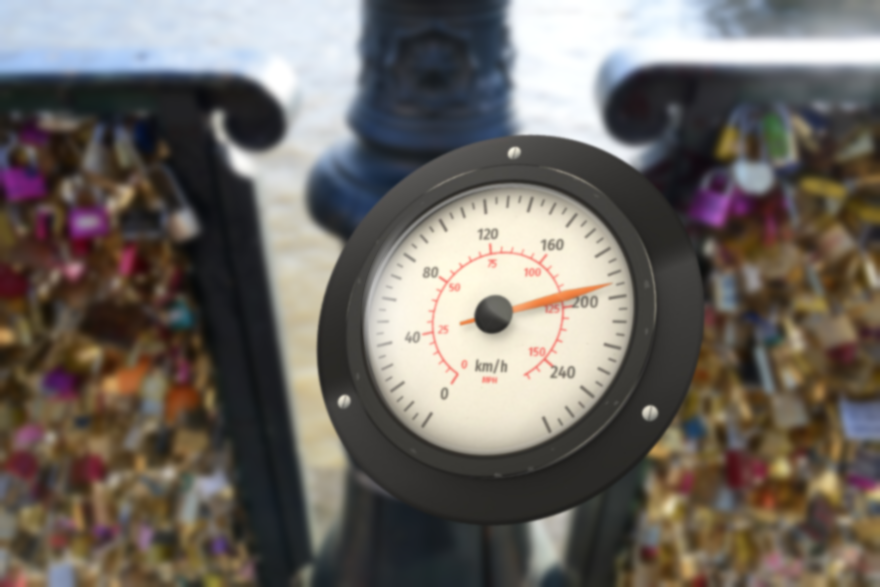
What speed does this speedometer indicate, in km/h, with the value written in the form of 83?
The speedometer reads 195
